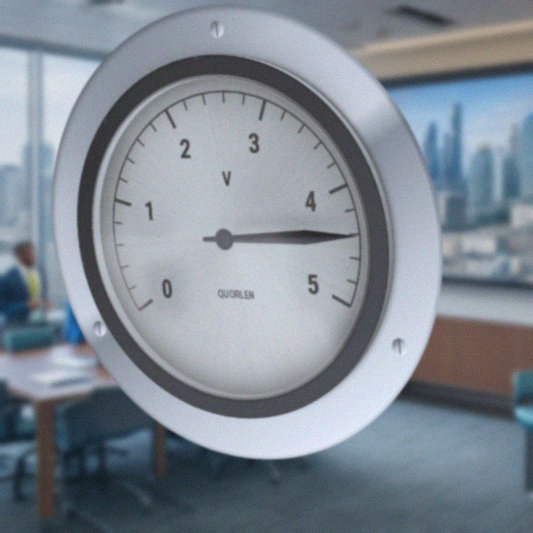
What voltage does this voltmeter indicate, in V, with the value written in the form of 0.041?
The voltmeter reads 4.4
